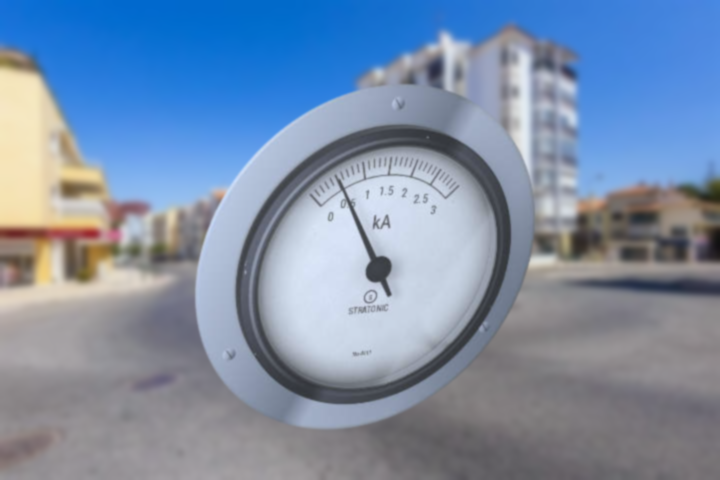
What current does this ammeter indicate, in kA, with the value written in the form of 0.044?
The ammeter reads 0.5
